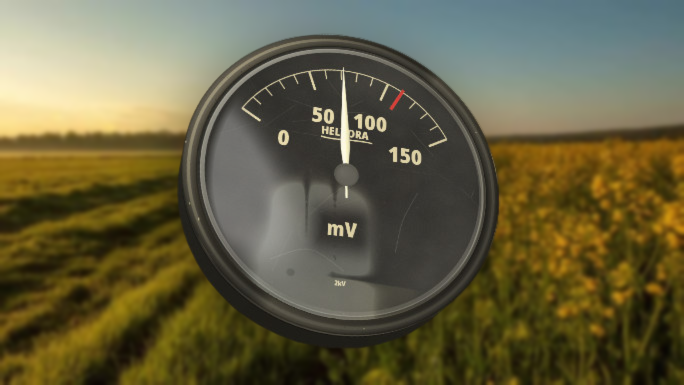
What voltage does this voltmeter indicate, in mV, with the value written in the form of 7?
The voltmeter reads 70
